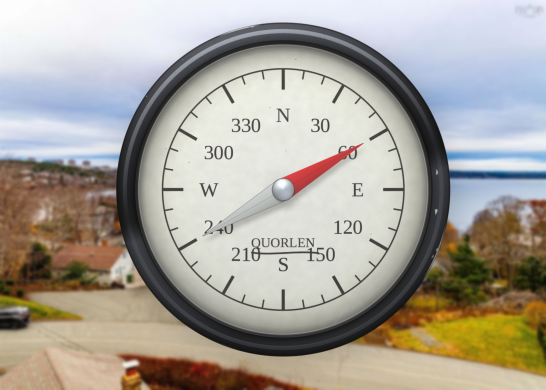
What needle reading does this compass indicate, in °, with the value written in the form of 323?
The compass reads 60
